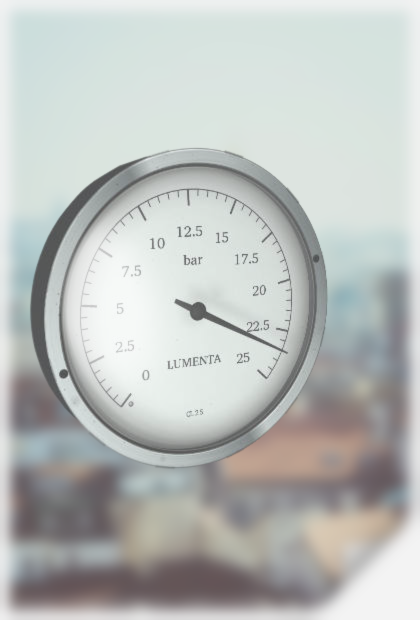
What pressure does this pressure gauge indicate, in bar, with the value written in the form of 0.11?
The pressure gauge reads 23.5
